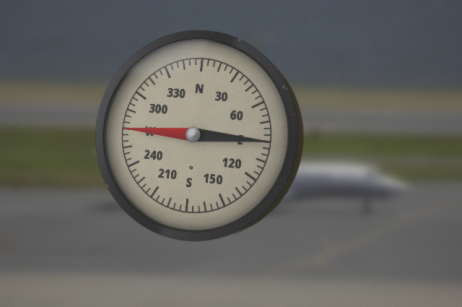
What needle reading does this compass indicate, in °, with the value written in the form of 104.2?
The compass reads 270
